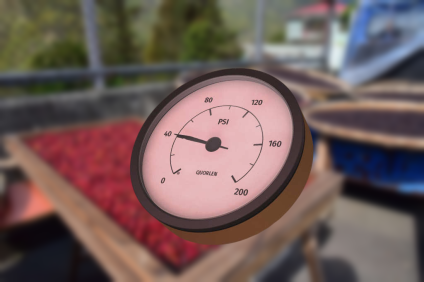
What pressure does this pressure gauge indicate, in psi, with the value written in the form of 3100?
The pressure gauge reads 40
